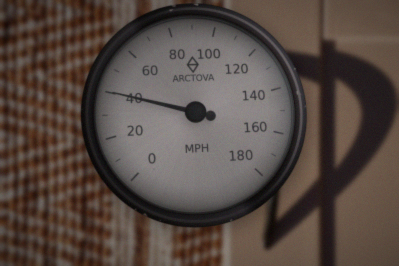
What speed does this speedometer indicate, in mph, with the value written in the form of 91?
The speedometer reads 40
